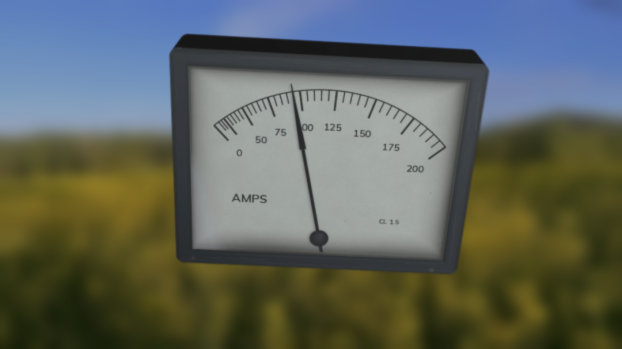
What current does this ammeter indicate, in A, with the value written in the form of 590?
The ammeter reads 95
